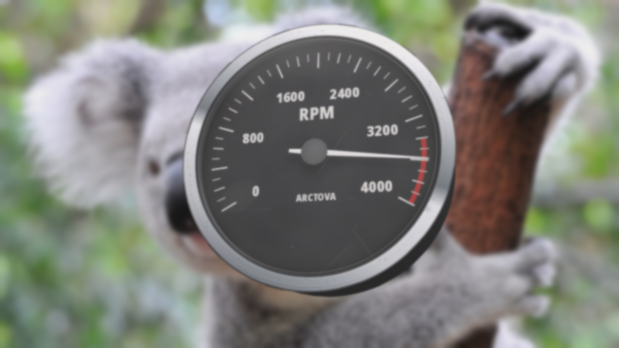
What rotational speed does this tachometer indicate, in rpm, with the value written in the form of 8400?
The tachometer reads 3600
